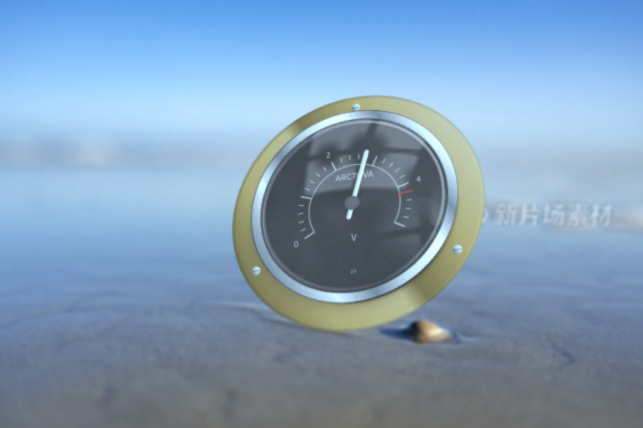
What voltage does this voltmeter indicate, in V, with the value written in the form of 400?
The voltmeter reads 2.8
